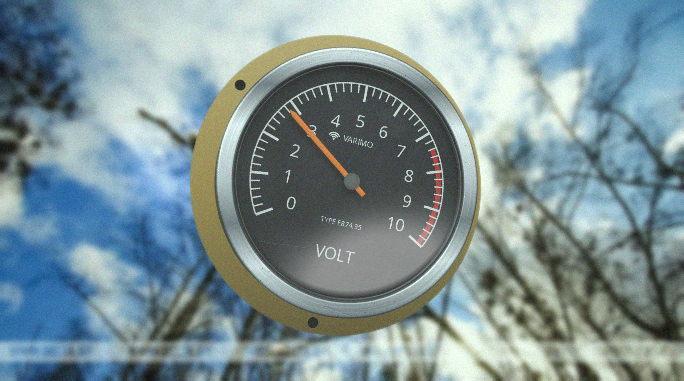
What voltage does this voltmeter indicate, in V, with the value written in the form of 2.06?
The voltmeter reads 2.8
